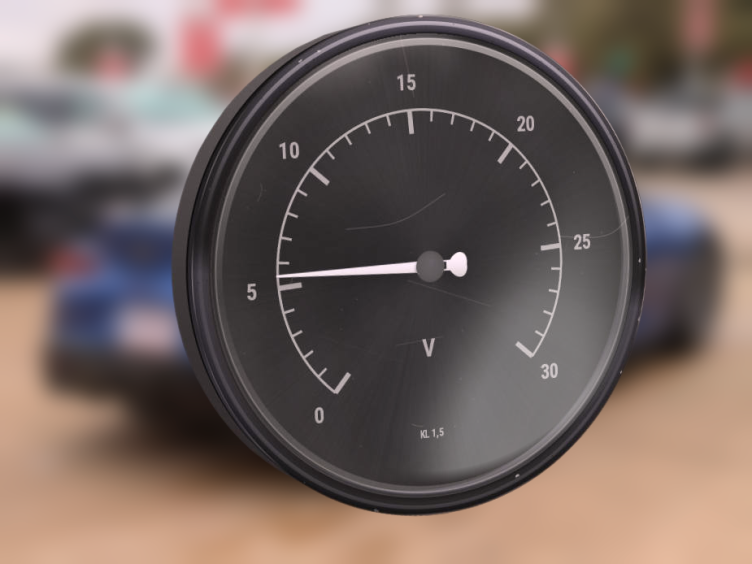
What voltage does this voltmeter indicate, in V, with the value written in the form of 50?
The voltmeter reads 5.5
